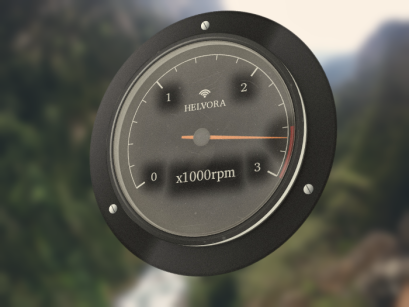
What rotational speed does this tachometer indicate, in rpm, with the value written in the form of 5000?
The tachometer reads 2700
